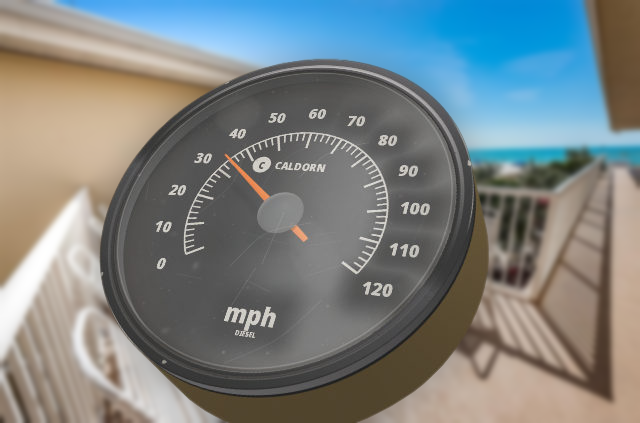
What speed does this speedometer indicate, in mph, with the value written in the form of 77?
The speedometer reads 34
